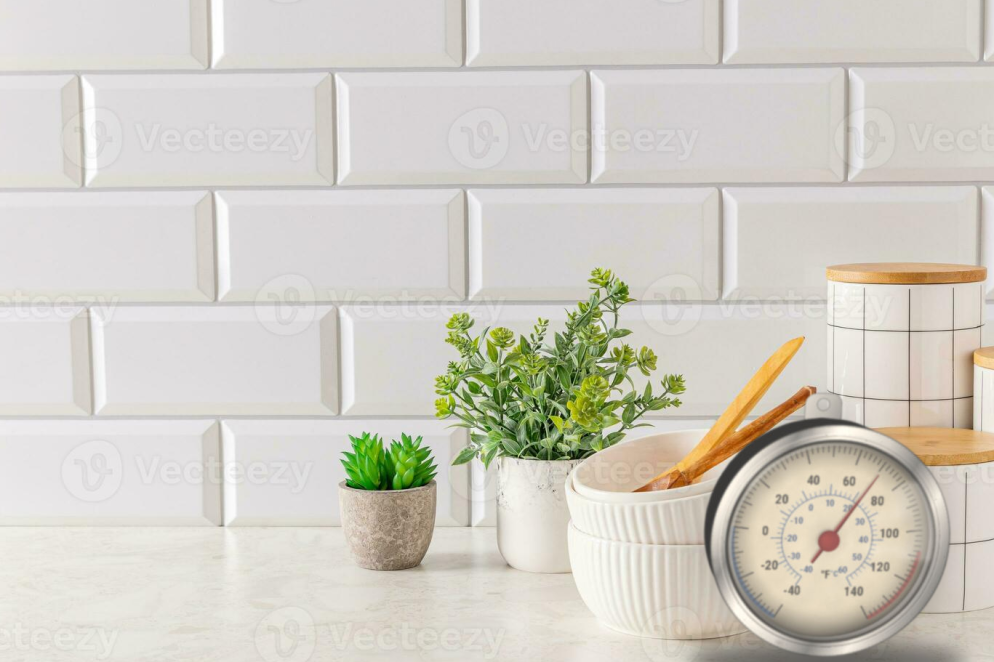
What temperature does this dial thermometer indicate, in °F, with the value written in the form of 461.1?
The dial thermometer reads 70
